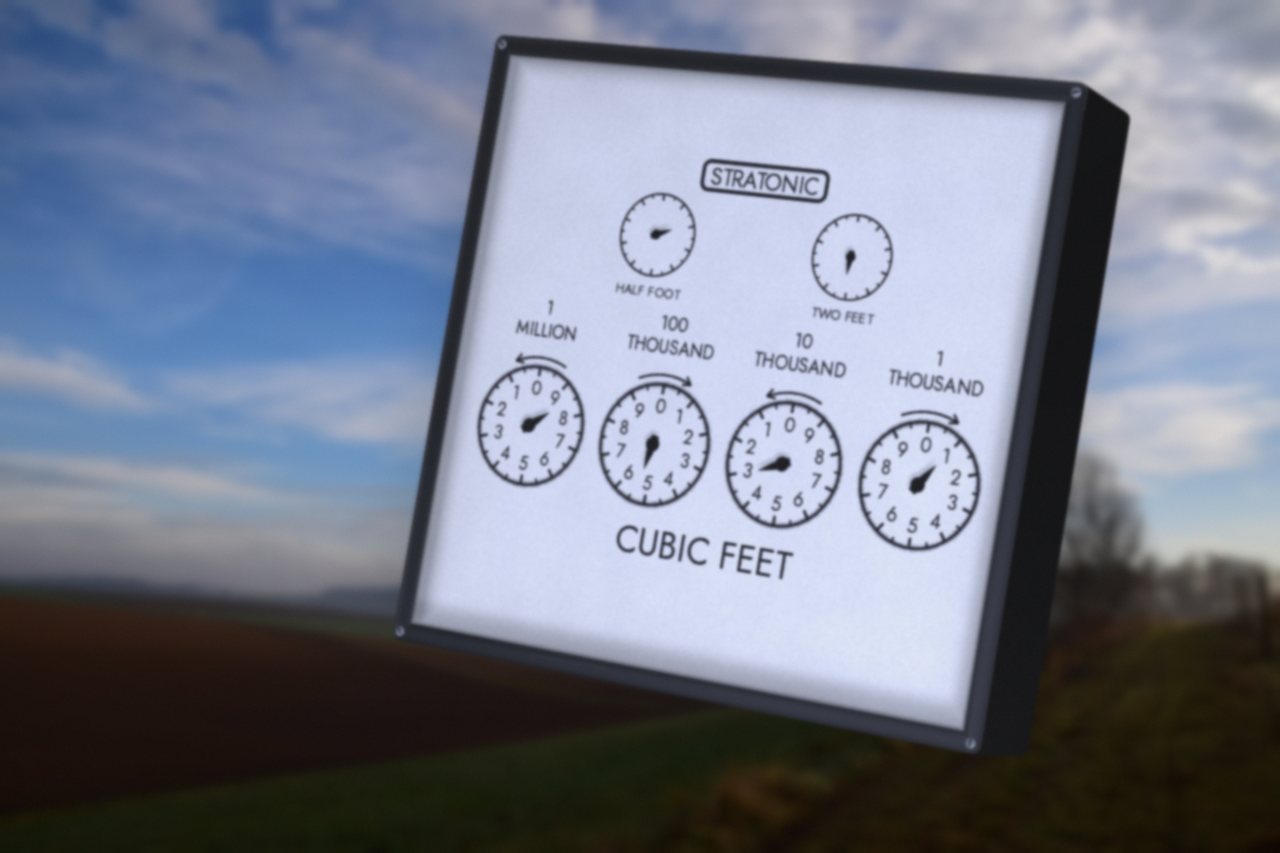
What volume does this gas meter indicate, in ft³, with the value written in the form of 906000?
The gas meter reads 853100
